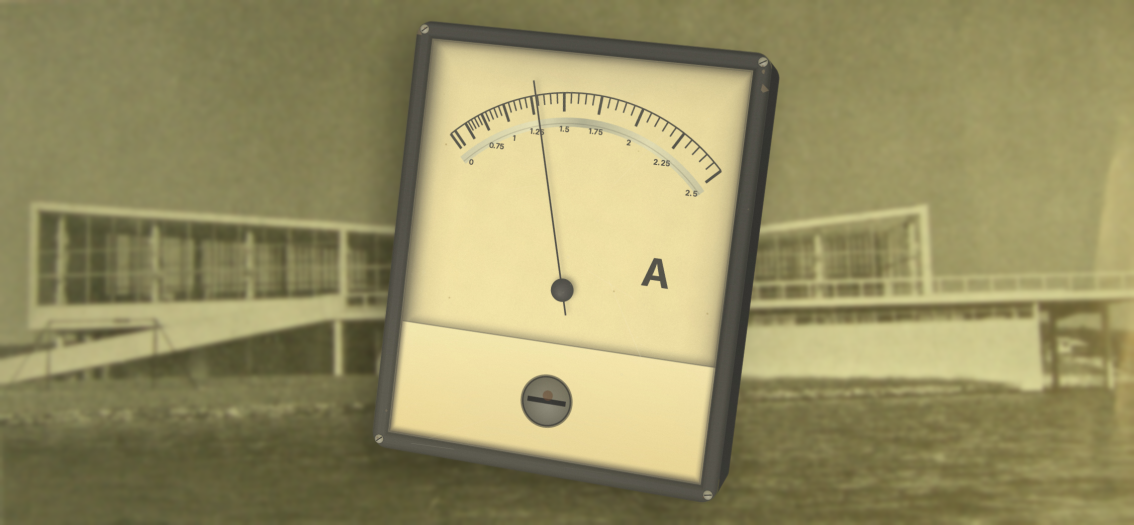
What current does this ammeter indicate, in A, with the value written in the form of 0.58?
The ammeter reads 1.3
